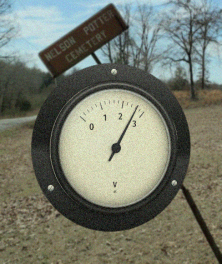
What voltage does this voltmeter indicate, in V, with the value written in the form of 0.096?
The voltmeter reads 2.6
